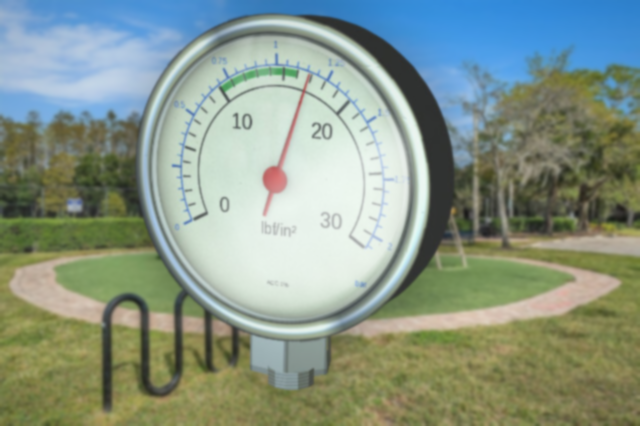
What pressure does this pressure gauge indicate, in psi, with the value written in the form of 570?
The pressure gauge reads 17
